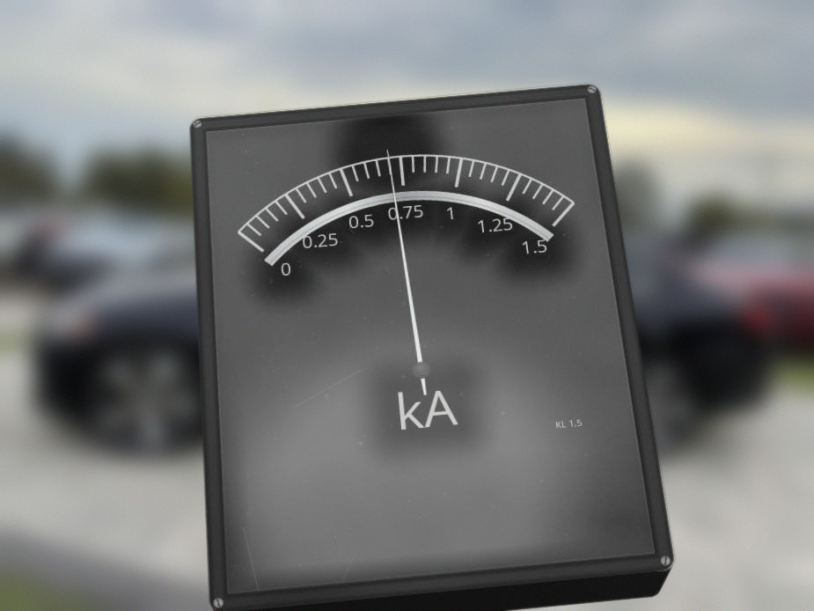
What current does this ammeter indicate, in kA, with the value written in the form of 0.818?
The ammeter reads 0.7
